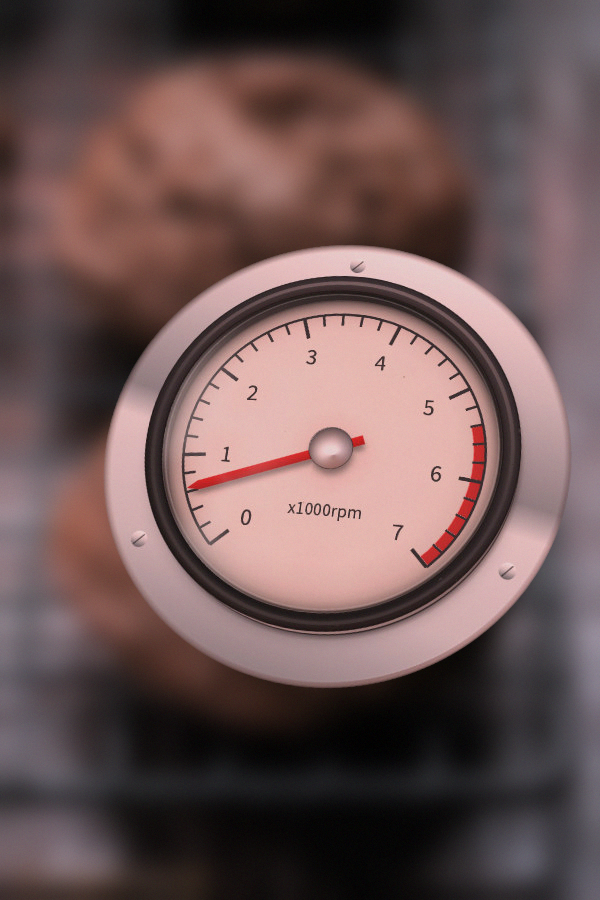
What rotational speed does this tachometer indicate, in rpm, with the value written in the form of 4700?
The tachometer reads 600
